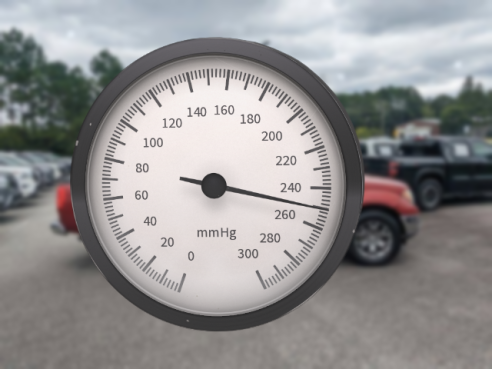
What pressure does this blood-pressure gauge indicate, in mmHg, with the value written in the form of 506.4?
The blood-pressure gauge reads 250
